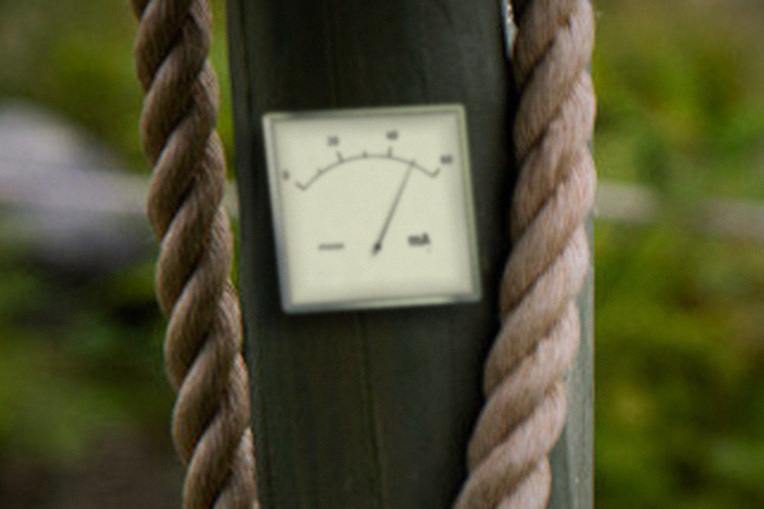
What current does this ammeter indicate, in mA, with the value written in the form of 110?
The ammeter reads 50
